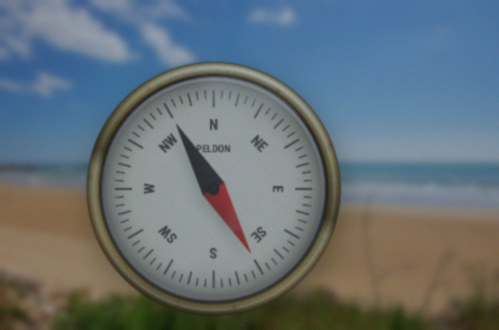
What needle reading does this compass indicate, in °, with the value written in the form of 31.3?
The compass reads 150
